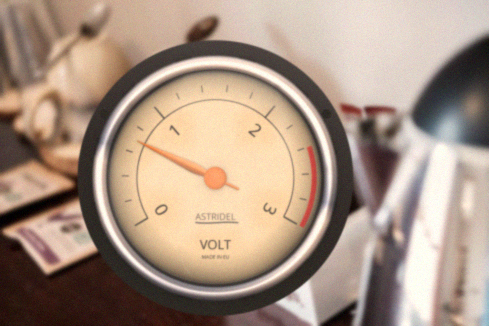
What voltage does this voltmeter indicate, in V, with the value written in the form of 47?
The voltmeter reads 0.7
